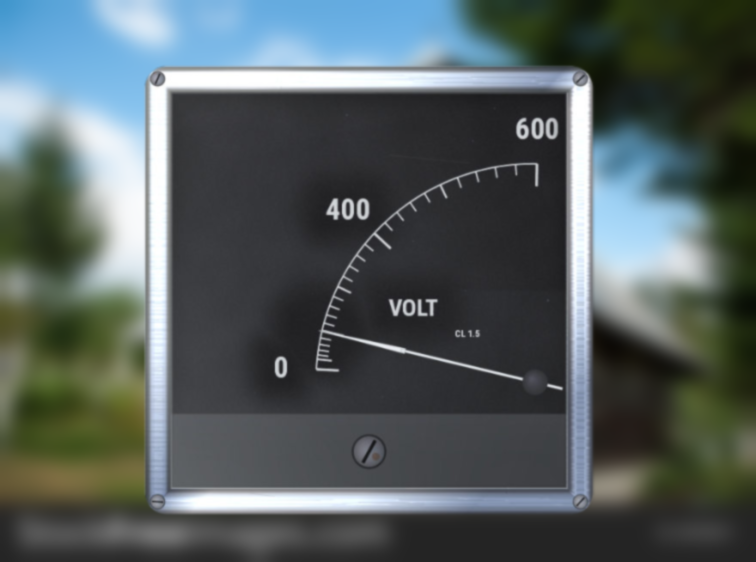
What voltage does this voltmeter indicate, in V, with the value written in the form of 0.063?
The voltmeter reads 200
